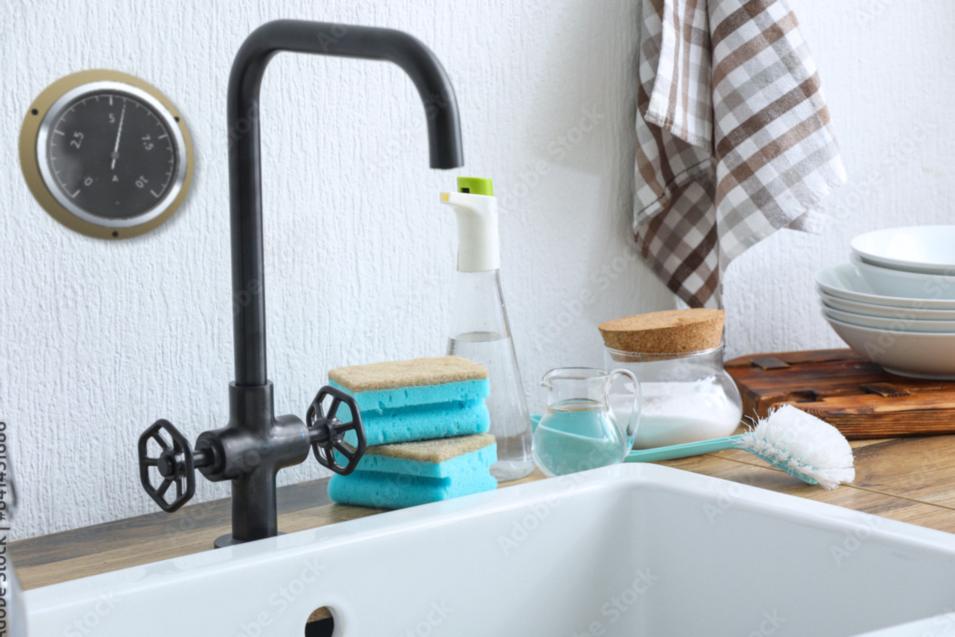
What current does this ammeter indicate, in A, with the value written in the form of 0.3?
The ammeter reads 5.5
